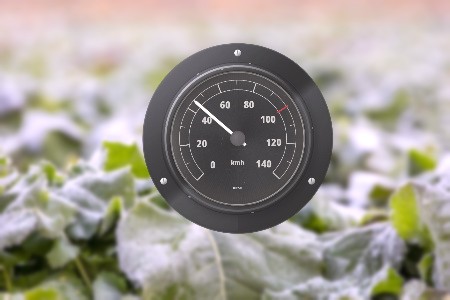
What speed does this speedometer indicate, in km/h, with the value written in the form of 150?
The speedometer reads 45
